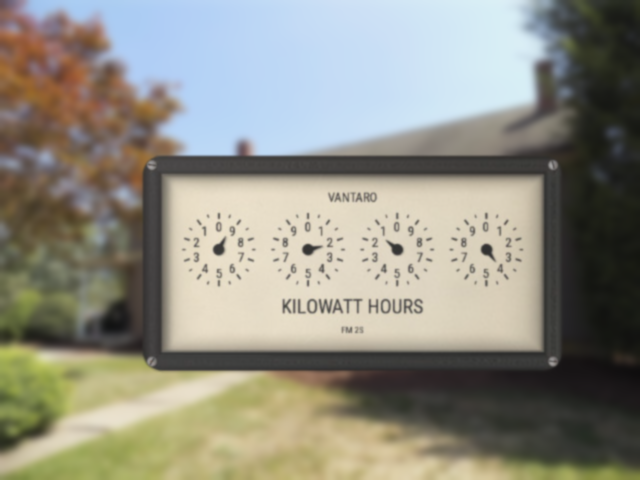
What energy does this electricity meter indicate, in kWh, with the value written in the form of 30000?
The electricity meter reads 9214
